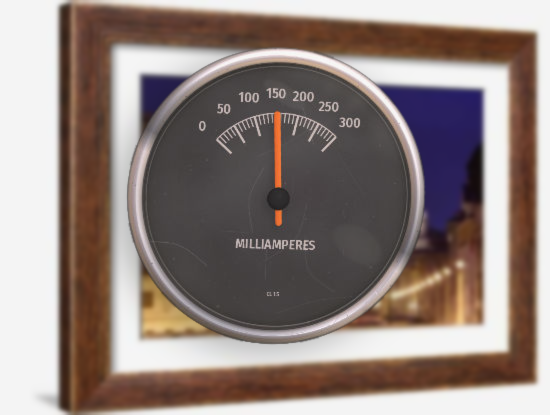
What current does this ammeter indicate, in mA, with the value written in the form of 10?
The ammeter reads 150
